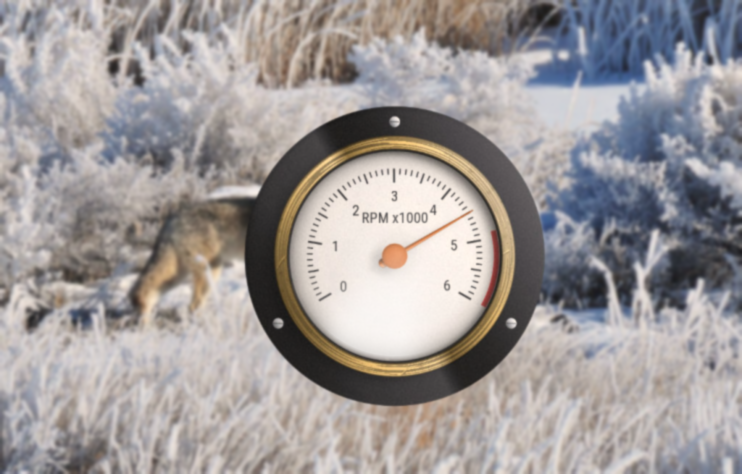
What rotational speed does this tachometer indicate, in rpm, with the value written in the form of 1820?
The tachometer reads 4500
